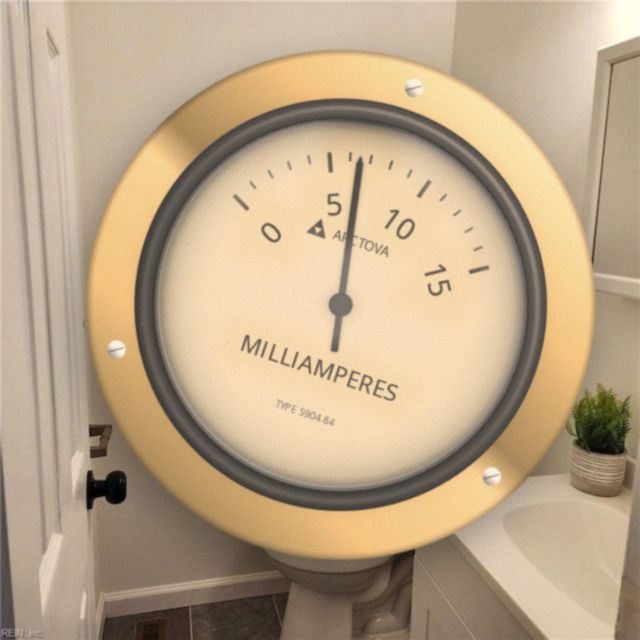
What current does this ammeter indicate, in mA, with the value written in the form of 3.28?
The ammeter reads 6.5
